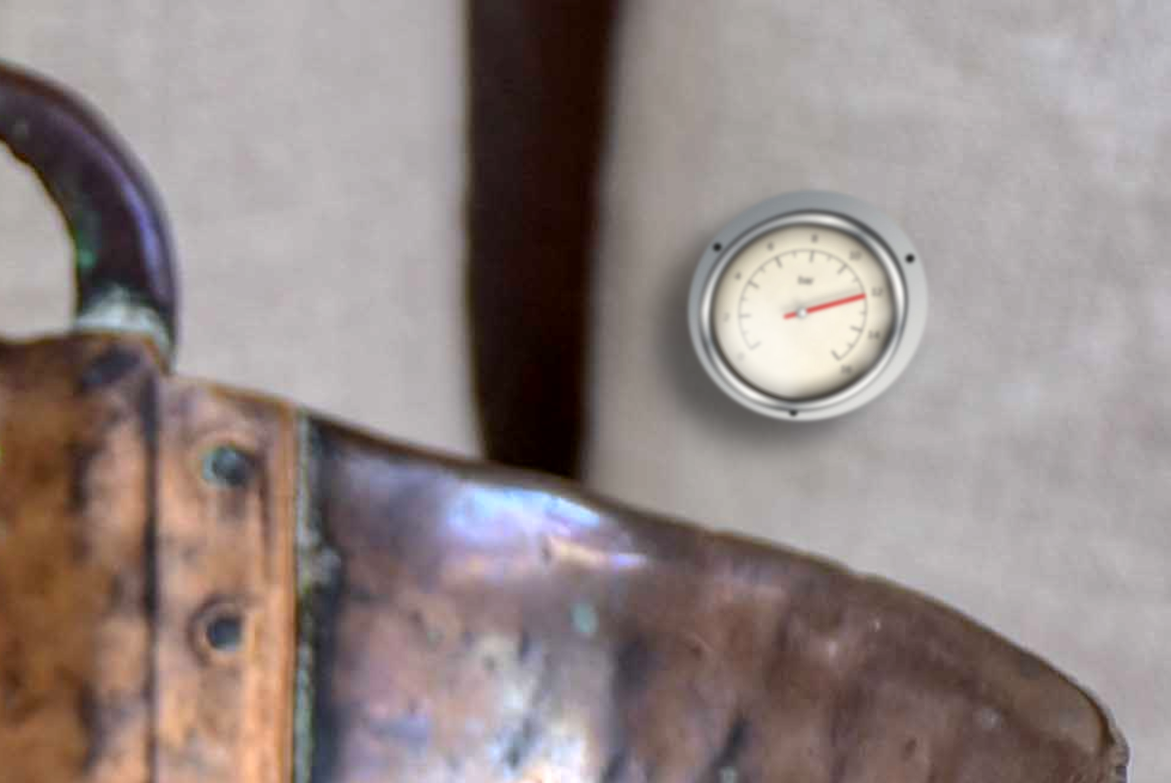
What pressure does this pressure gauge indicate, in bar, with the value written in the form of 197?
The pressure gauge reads 12
